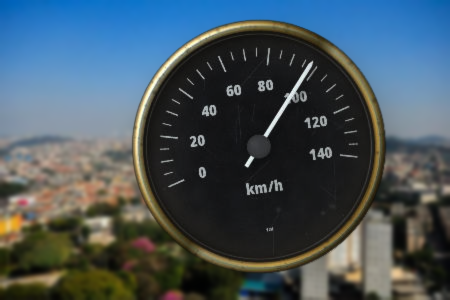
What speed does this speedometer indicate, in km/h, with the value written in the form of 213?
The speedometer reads 97.5
